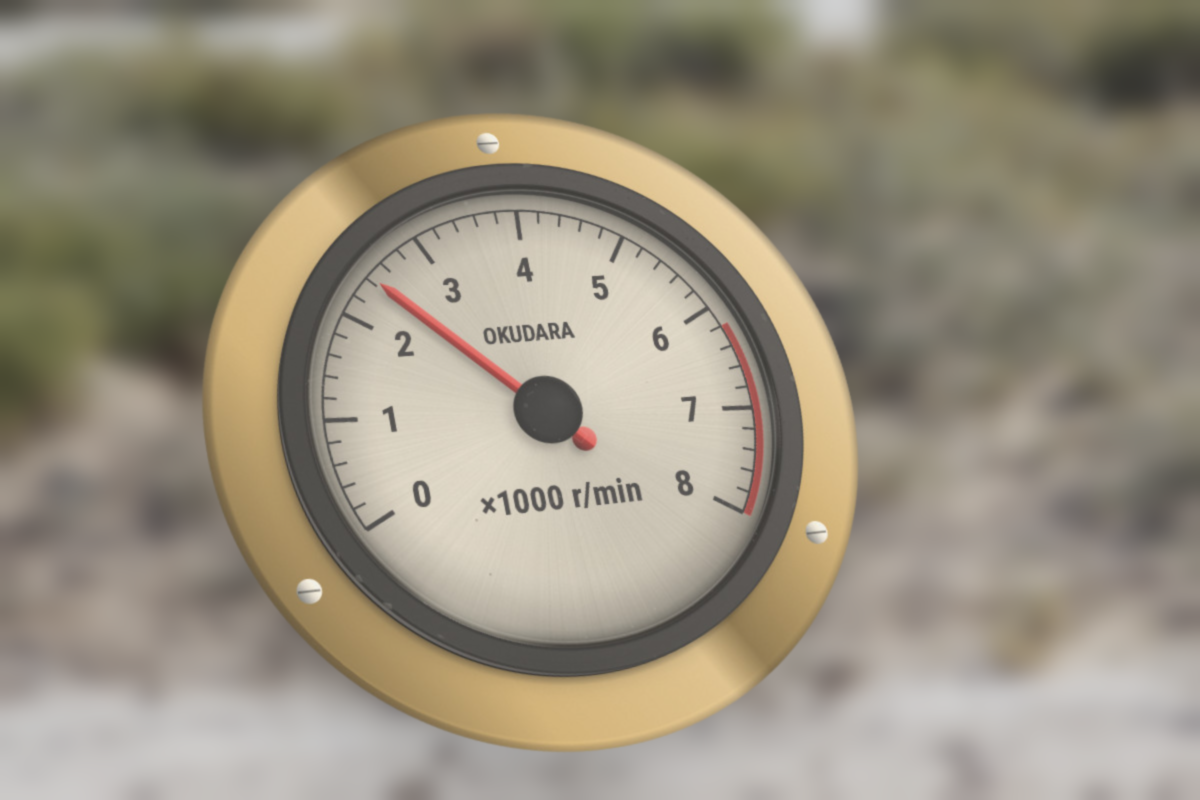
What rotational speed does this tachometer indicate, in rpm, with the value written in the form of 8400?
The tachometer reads 2400
